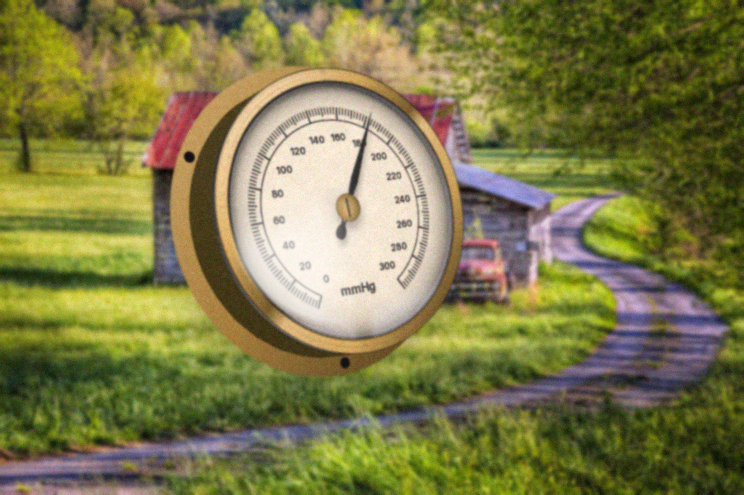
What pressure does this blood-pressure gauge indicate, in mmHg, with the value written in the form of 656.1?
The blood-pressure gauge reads 180
